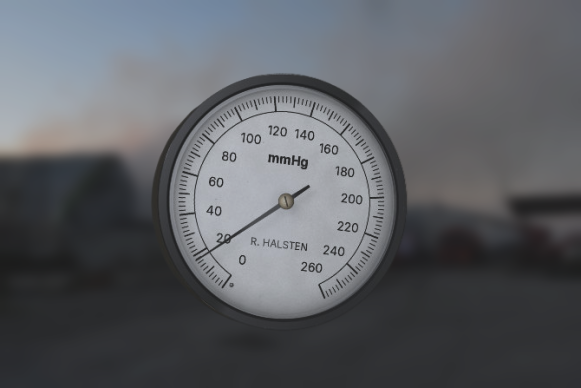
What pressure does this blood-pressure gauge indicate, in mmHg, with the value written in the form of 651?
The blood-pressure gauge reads 18
